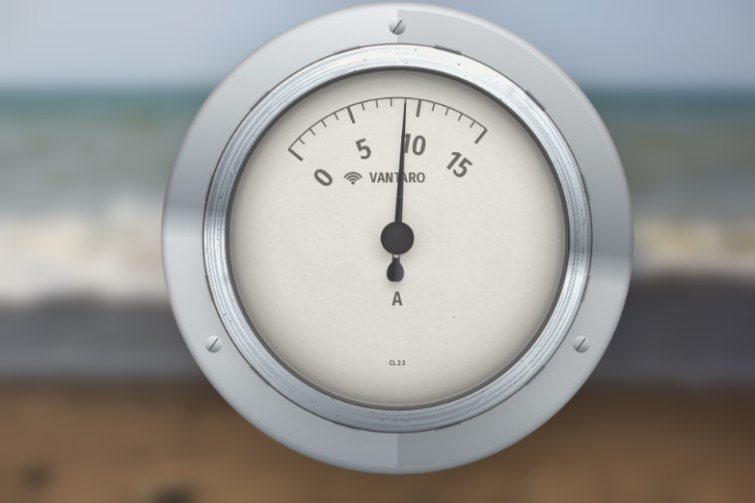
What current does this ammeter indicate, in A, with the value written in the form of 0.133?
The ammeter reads 9
